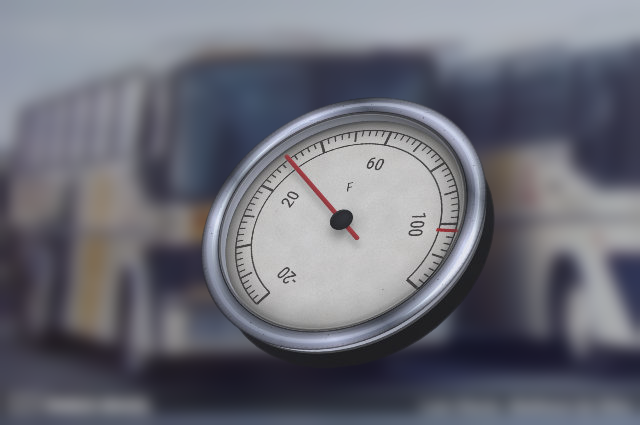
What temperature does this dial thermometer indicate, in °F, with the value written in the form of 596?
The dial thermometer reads 30
